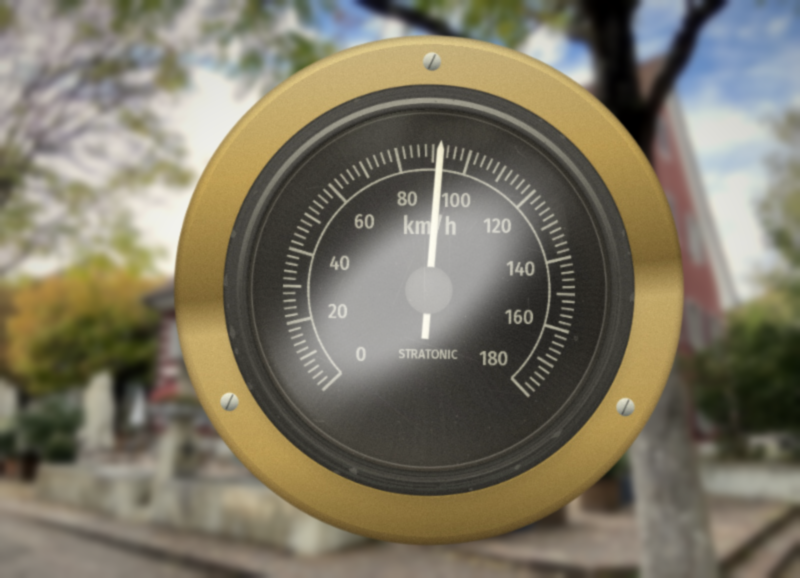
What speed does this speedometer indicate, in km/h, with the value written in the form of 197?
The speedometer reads 92
